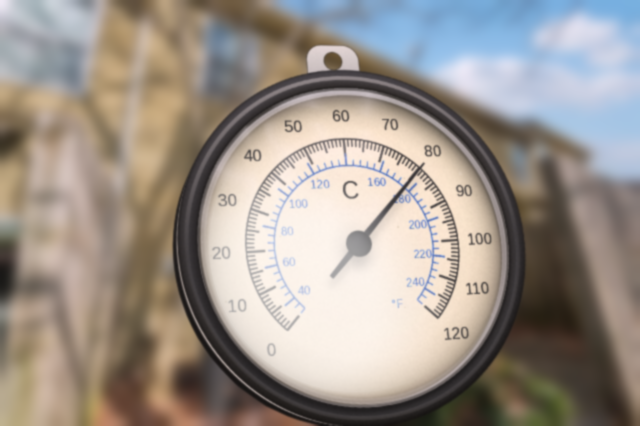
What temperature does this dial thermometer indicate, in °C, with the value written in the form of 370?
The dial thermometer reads 80
